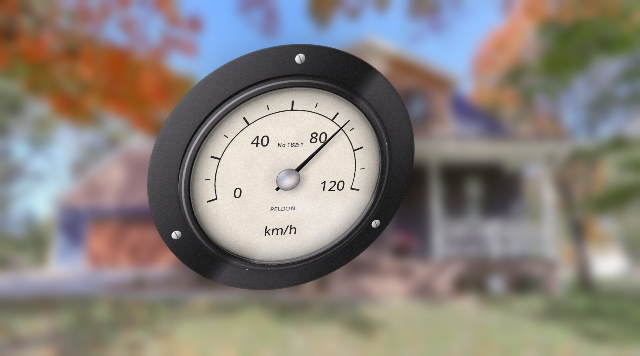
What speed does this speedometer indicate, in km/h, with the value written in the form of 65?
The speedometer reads 85
